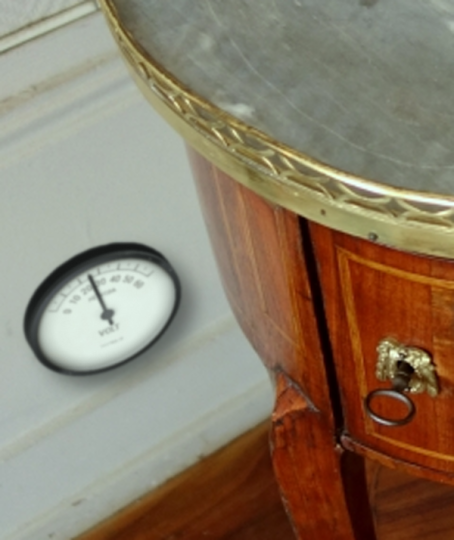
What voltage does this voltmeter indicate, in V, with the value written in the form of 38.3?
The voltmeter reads 25
